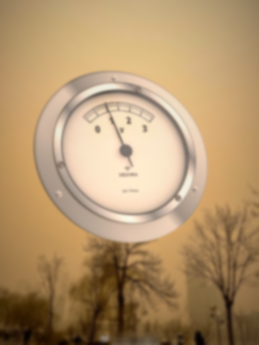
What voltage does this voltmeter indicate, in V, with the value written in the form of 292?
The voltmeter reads 1
